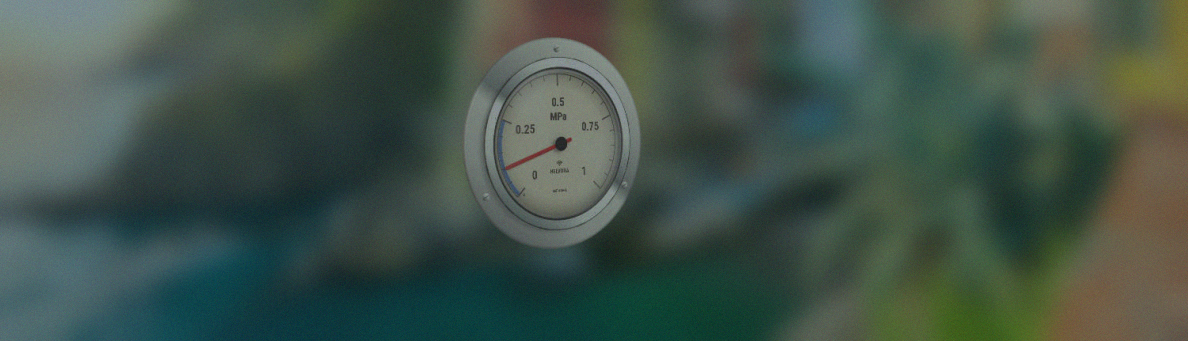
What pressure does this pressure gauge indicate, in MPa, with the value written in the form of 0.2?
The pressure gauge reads 0.1
